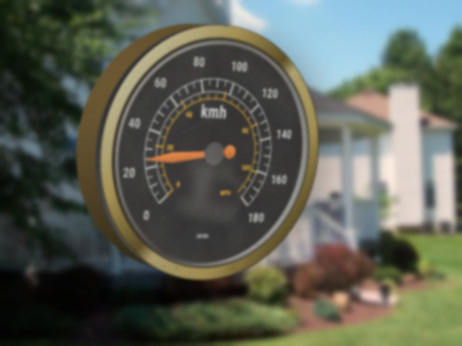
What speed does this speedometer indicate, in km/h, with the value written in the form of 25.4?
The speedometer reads 25
